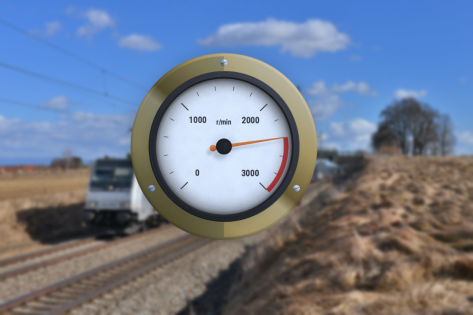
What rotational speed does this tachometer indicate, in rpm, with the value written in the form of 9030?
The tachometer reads 2400
